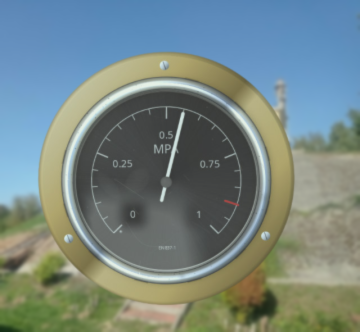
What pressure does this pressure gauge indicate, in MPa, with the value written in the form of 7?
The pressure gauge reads 0.55
